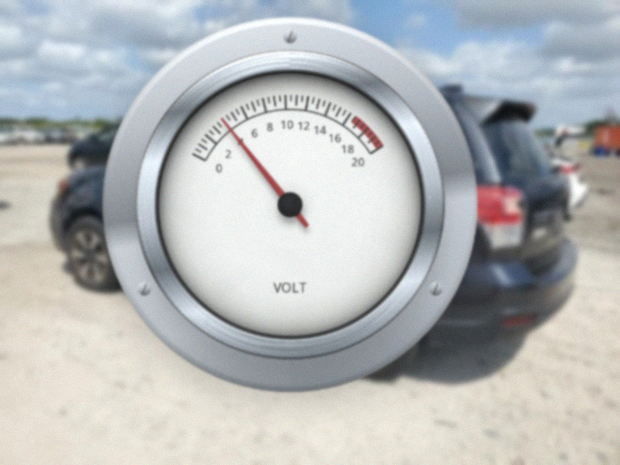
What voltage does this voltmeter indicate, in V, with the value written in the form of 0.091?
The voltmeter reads 4
